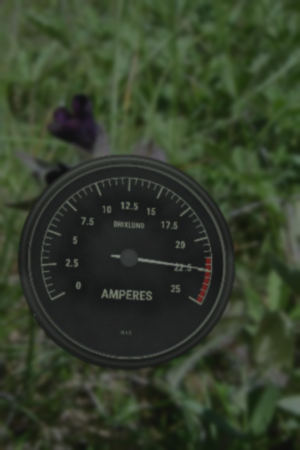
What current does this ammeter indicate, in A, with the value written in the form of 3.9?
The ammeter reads 22.5
